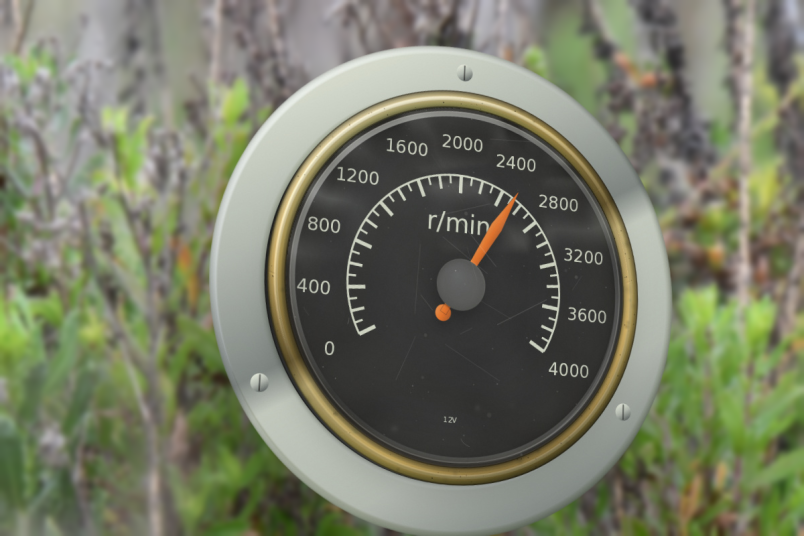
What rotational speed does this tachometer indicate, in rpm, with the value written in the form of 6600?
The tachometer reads 2500
